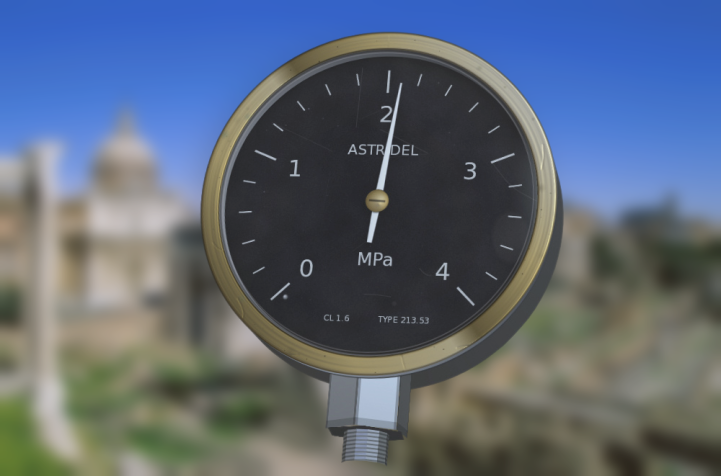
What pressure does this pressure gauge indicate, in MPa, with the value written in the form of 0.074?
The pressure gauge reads 2.1
